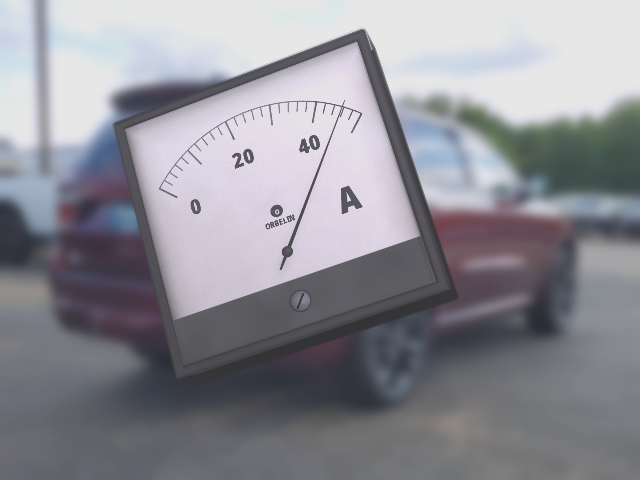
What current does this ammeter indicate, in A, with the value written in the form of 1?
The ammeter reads 46
